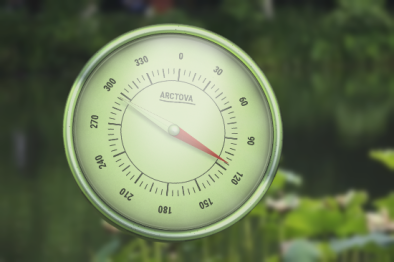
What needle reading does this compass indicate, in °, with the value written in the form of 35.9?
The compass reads 115
